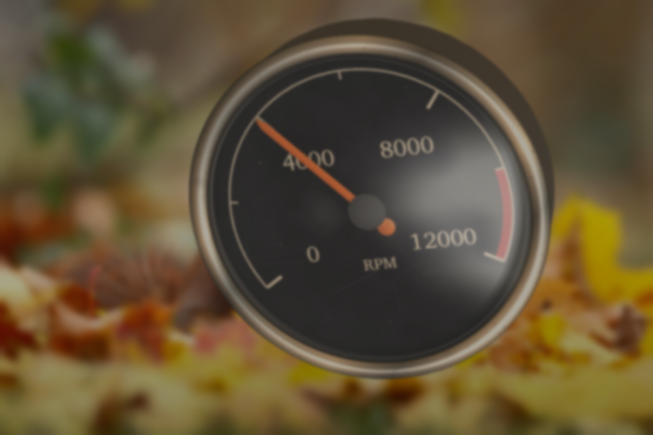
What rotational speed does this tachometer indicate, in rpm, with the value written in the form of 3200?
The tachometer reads 4000
